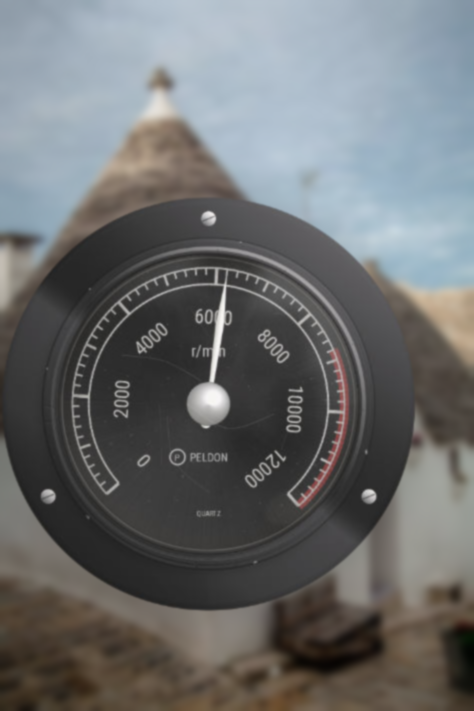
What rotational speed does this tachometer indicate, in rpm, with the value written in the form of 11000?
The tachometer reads 6200
